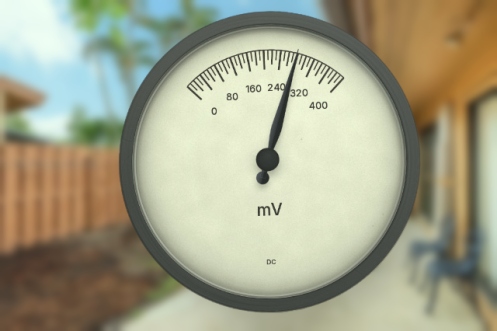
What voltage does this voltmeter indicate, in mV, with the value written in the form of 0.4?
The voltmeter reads 280
